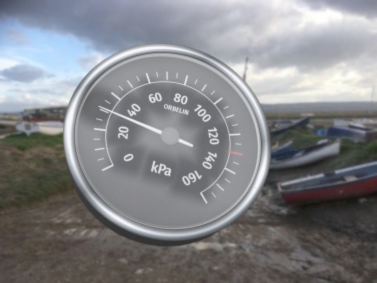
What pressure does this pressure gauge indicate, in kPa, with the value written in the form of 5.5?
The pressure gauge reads 30
